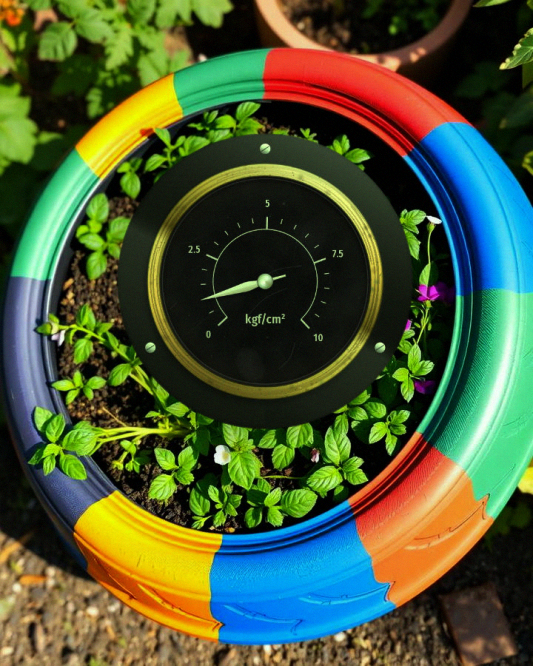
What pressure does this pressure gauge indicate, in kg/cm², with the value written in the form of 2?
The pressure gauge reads 1
